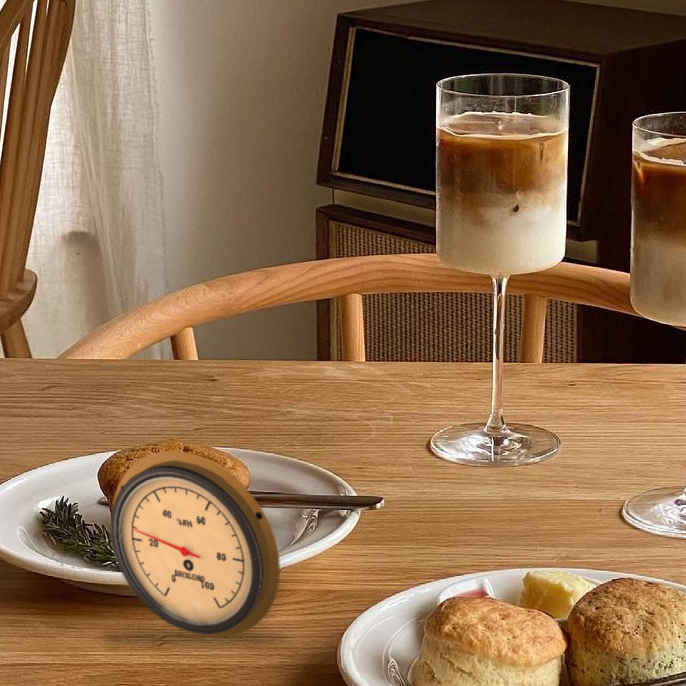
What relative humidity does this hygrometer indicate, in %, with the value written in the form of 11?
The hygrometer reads 24
